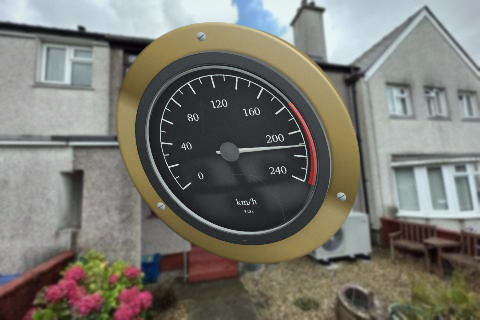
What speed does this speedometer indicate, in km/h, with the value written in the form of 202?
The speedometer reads 210
